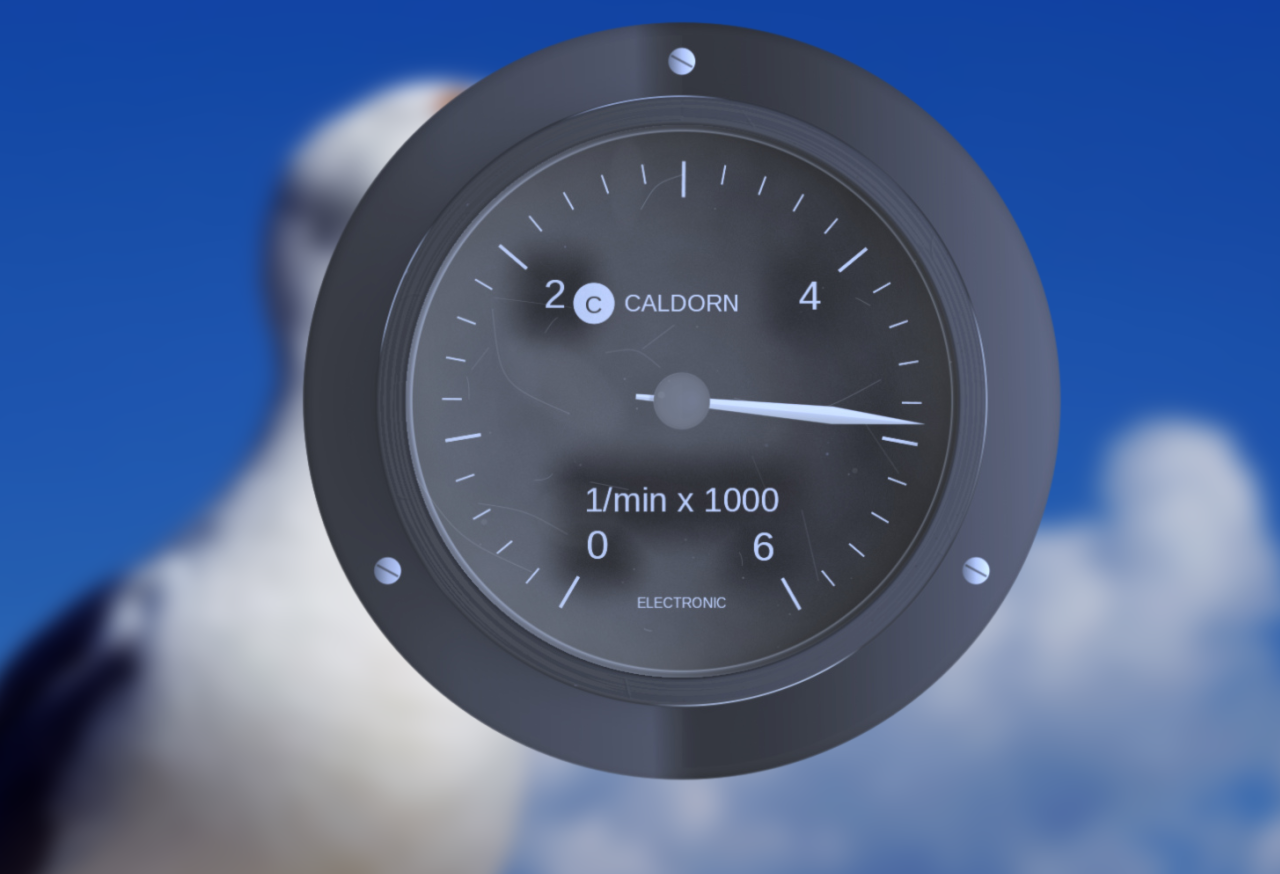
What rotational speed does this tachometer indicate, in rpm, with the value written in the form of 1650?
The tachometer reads 4900
